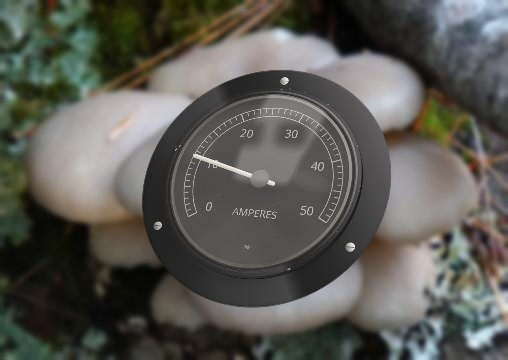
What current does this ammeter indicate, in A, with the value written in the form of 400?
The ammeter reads 10
